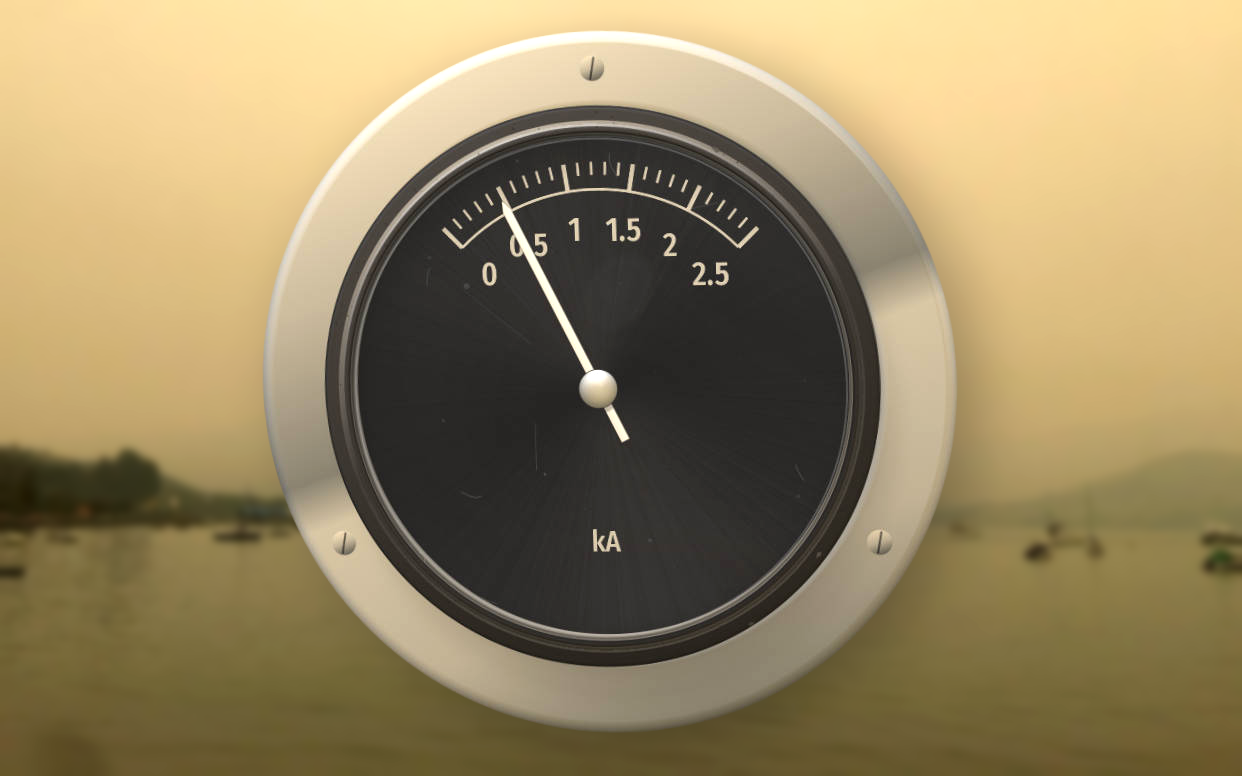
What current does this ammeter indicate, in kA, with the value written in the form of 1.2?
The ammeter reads 0.5
